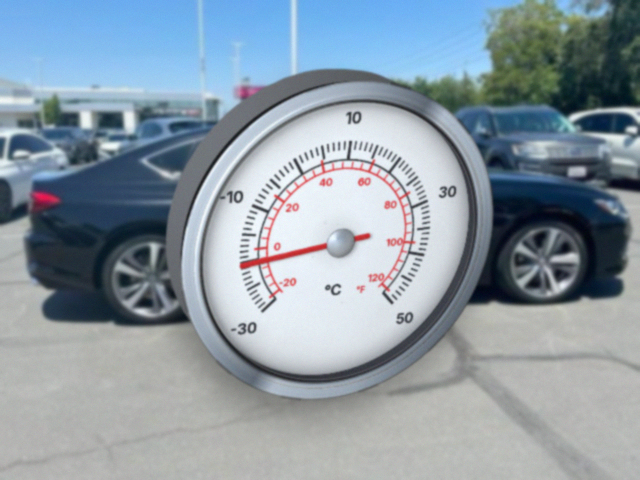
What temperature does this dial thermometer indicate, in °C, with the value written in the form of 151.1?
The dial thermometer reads -20
